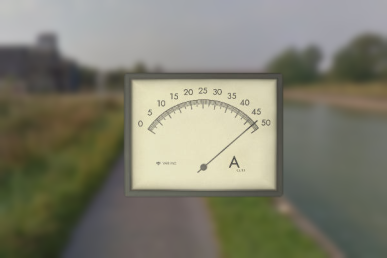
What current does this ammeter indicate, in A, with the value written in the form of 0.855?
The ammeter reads 47.5
